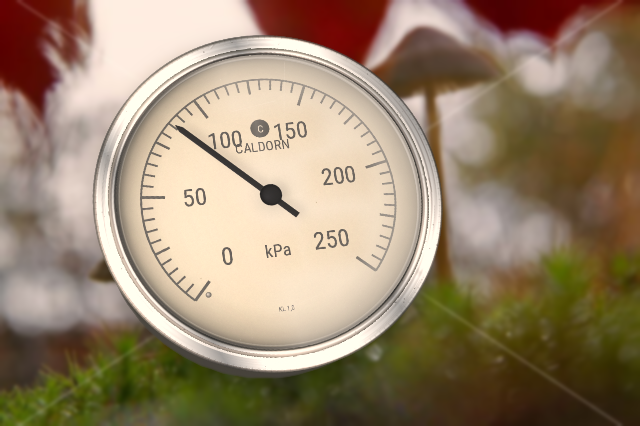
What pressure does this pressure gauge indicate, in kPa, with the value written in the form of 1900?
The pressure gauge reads 85
